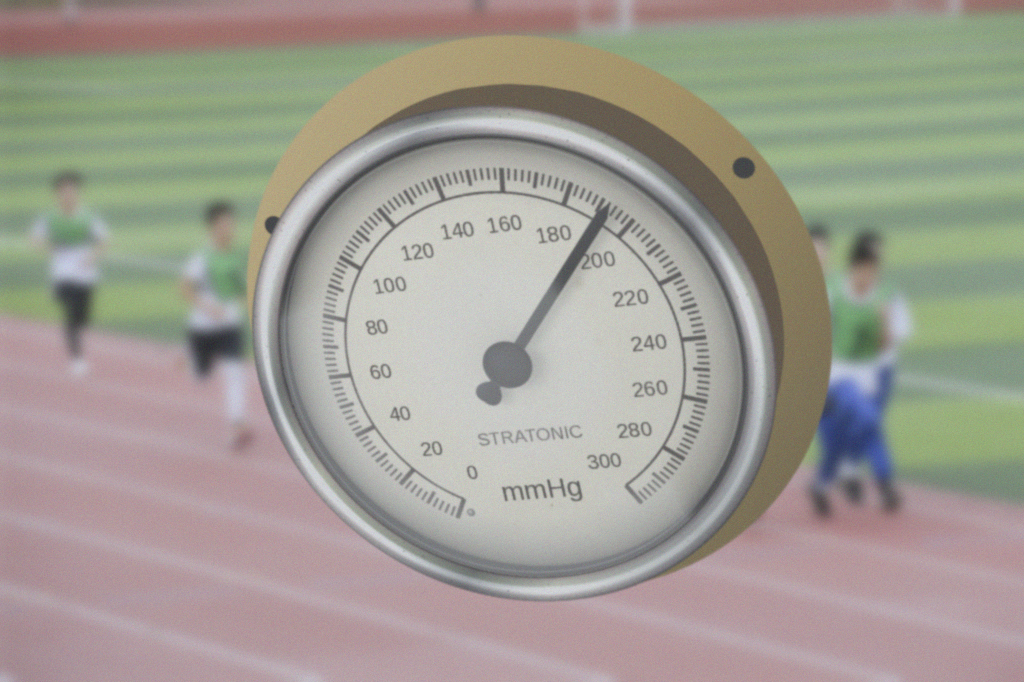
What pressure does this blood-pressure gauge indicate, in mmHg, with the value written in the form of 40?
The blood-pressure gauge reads 192
